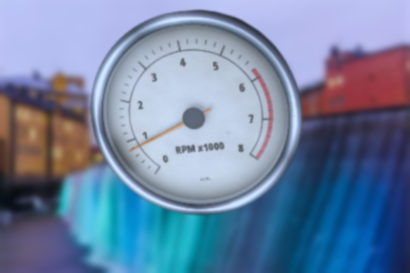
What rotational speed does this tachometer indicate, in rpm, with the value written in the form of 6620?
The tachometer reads 800
